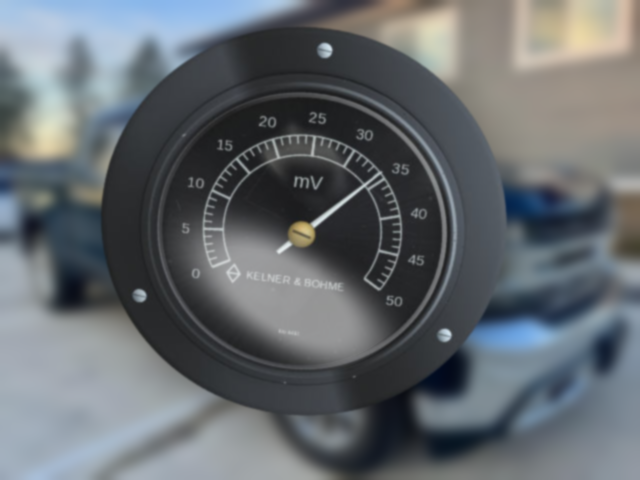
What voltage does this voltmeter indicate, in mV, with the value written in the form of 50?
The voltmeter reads 34
